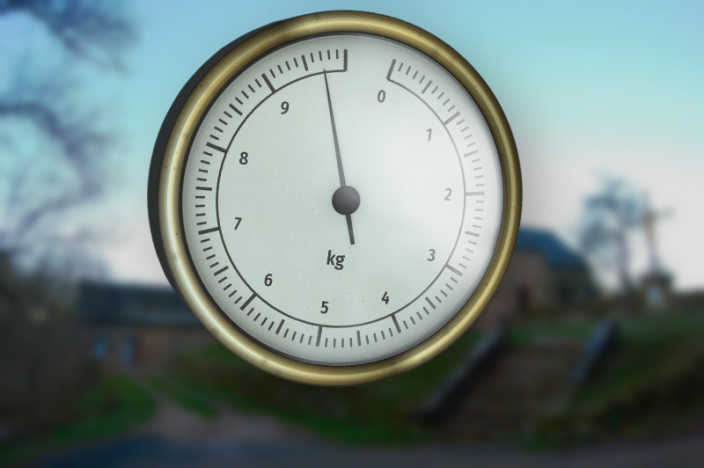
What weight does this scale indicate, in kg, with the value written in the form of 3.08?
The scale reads 9.7
